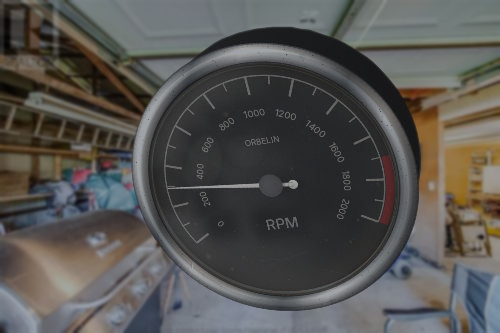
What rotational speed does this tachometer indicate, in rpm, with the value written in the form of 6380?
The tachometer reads 300
